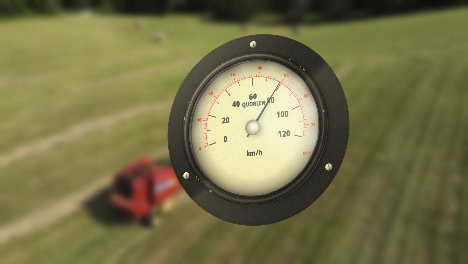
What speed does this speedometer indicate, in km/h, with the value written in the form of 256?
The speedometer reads 80
